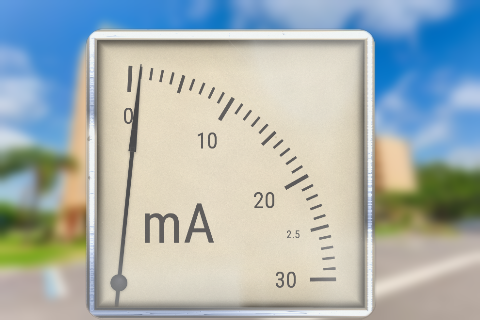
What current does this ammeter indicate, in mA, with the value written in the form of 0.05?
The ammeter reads 1
